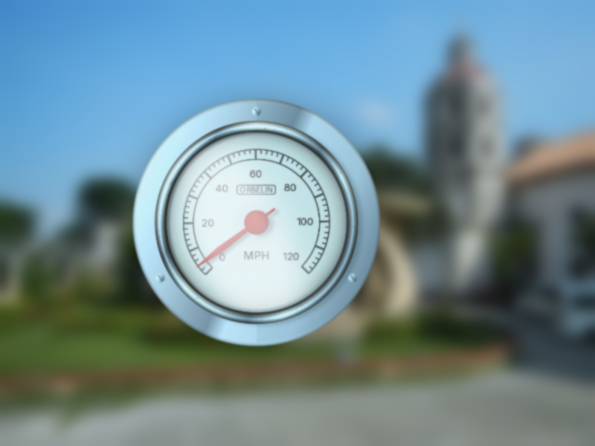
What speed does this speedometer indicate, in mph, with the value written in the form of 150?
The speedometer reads 4
